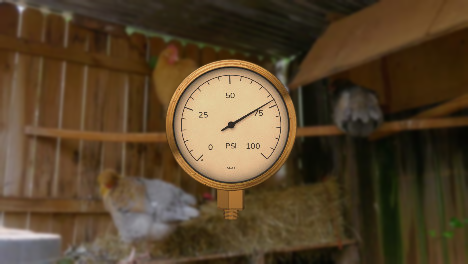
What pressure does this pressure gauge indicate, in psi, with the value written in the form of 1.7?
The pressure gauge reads 72.5
